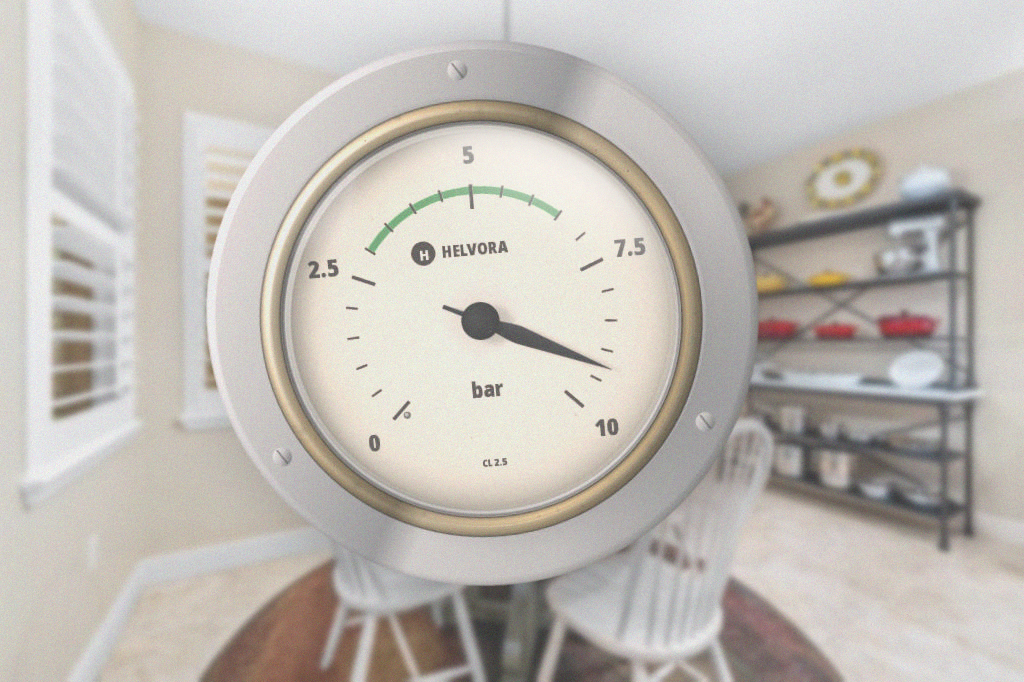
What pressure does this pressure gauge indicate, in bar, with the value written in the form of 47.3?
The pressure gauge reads 9.25
